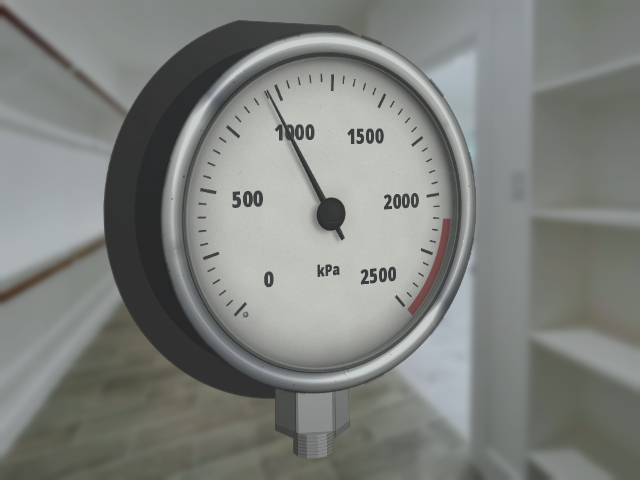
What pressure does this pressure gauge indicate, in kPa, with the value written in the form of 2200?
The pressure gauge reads 950
